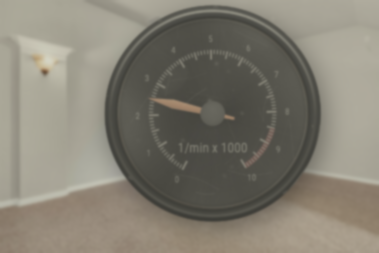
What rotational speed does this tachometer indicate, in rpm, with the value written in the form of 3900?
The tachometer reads 2500
